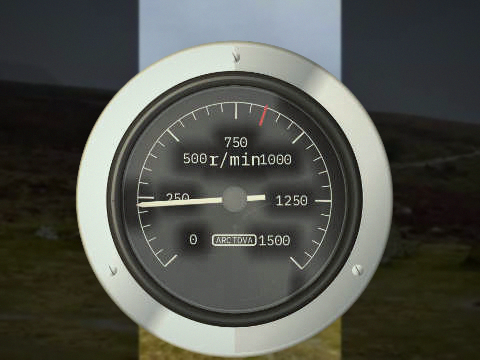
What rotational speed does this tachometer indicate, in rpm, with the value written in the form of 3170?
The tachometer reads 225
